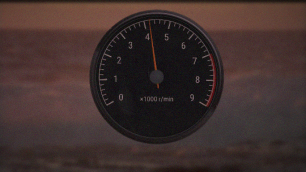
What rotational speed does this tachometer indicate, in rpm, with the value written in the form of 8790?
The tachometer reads 4200
